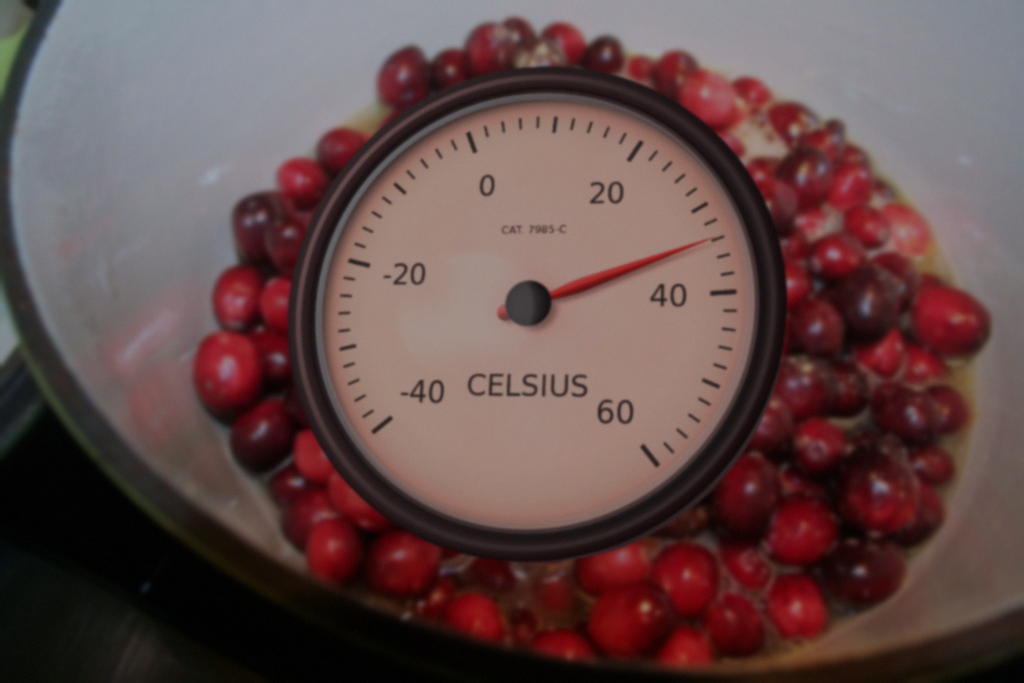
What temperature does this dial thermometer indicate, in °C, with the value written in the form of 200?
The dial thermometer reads 34
